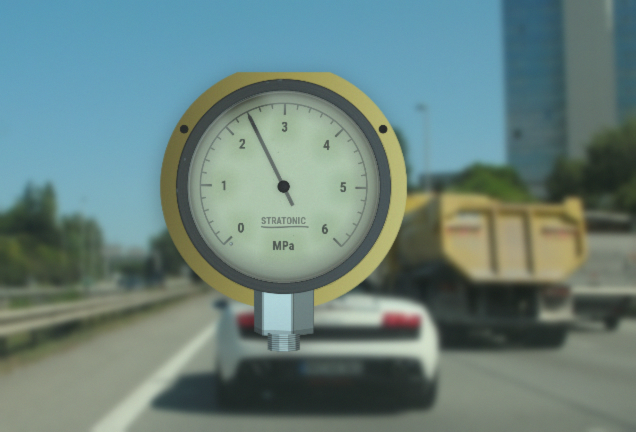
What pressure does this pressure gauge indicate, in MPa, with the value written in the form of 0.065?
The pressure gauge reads 2.4
